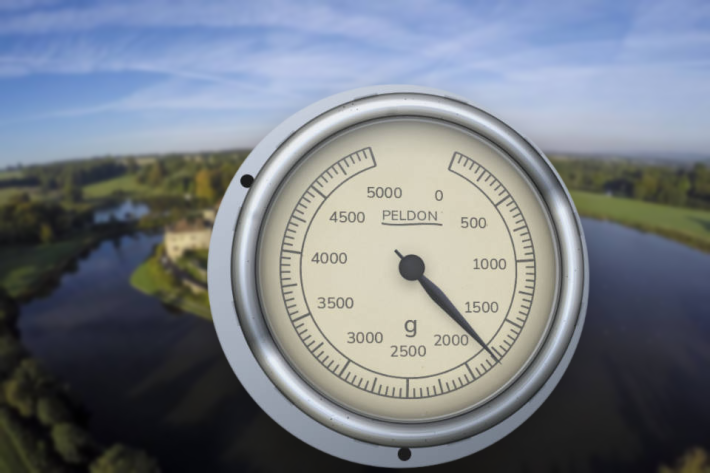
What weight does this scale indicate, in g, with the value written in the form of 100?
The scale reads 1800
